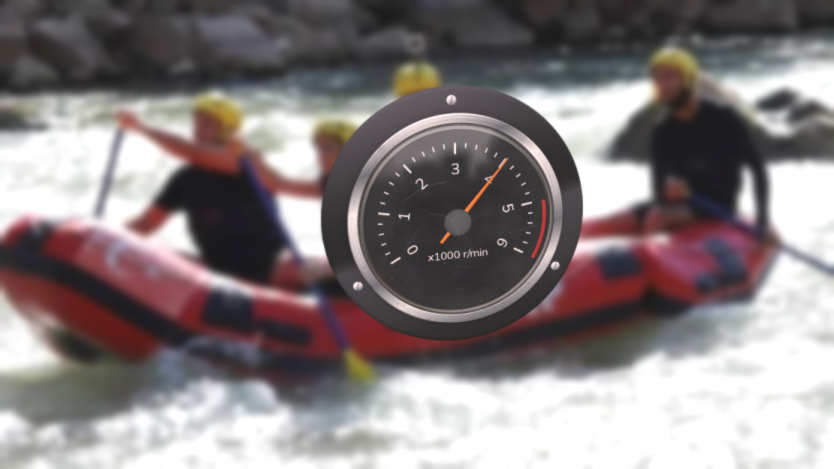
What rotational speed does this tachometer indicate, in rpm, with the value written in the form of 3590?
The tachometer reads 4000
